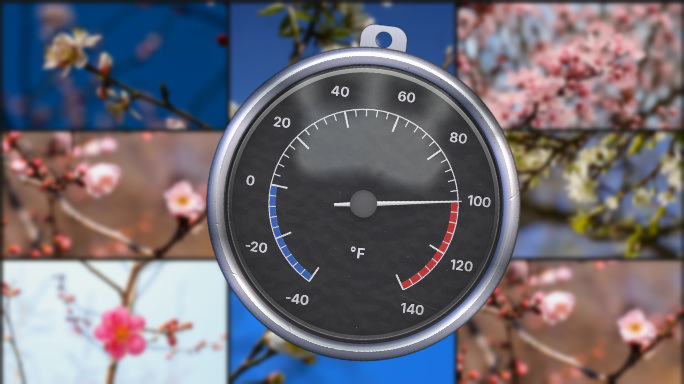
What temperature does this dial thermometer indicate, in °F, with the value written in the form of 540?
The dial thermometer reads 100
